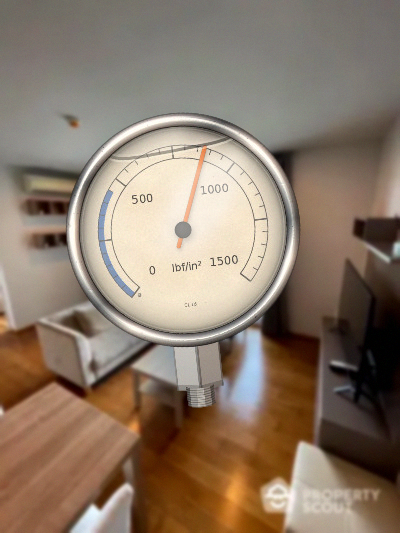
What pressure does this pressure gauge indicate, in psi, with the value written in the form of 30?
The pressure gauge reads 875
